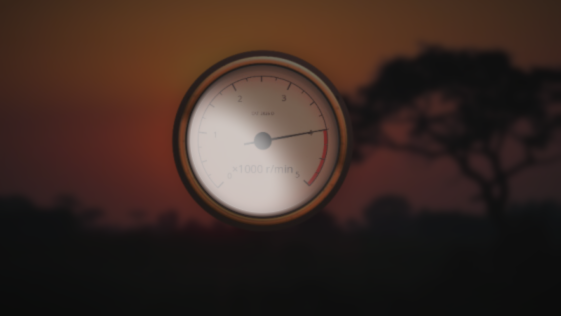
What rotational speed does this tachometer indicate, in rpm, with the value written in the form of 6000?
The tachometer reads 4000
